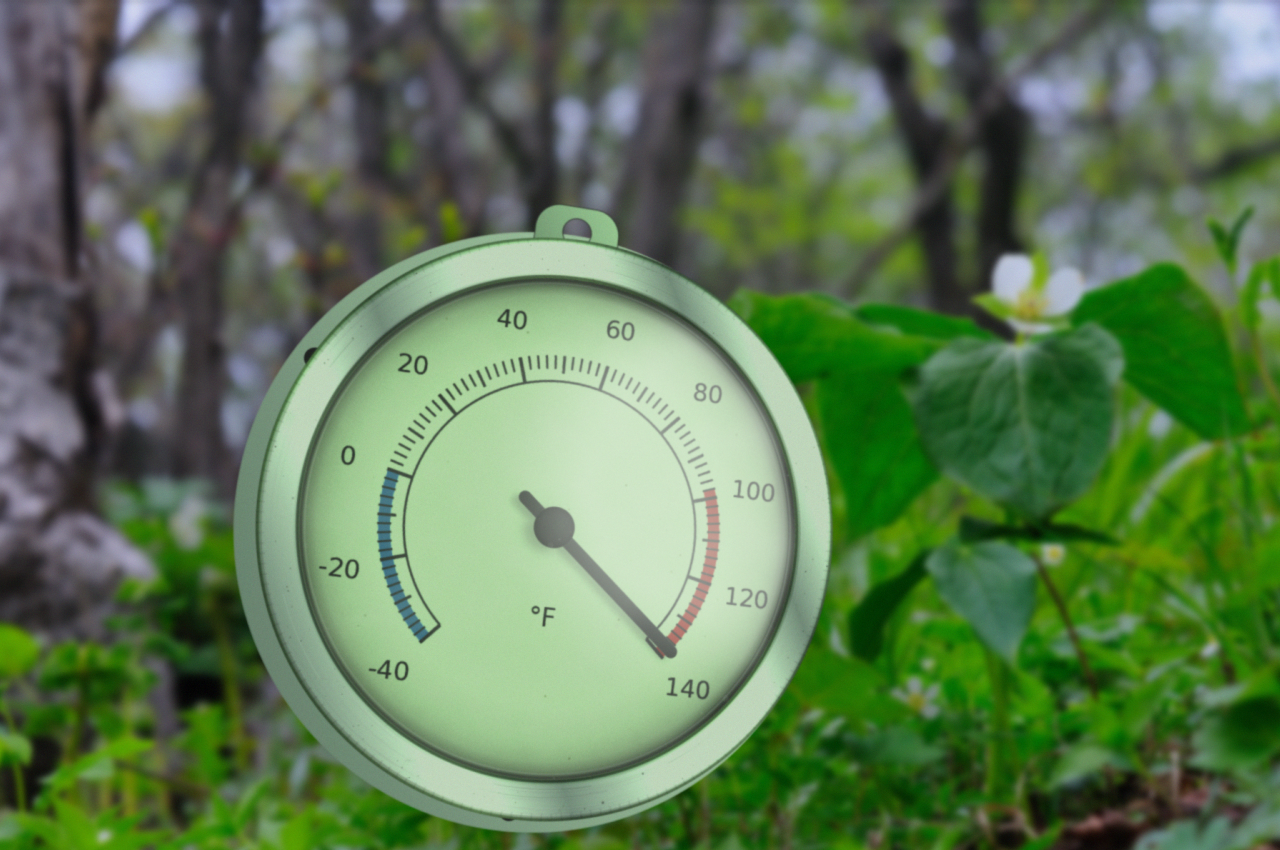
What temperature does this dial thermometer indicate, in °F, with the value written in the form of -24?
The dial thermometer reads 138
